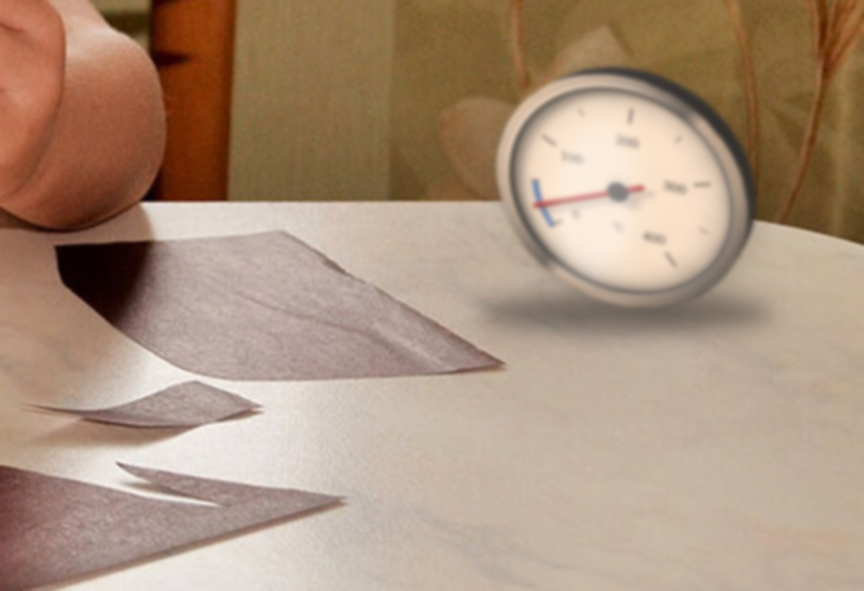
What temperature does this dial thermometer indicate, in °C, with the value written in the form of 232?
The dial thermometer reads 25
